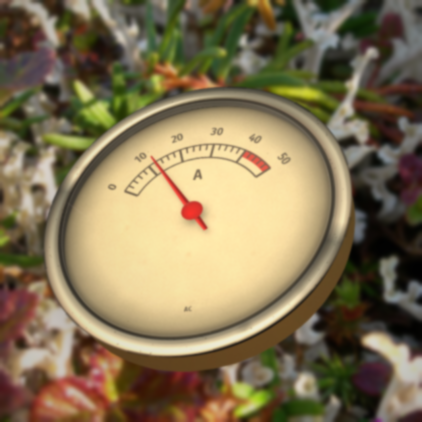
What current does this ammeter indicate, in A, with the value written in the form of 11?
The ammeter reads 12
